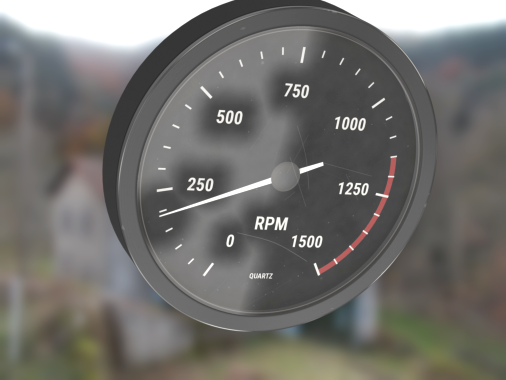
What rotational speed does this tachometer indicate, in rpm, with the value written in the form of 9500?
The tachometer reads 200
